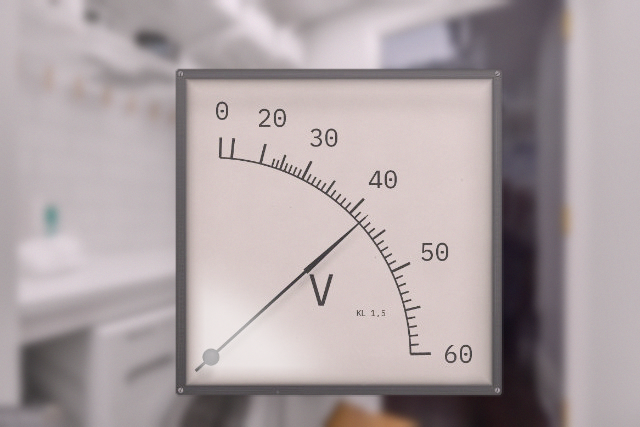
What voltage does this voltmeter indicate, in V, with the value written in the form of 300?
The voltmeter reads 42
